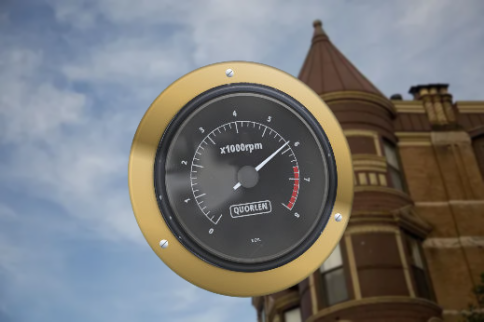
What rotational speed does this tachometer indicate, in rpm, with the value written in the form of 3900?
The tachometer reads 5800
